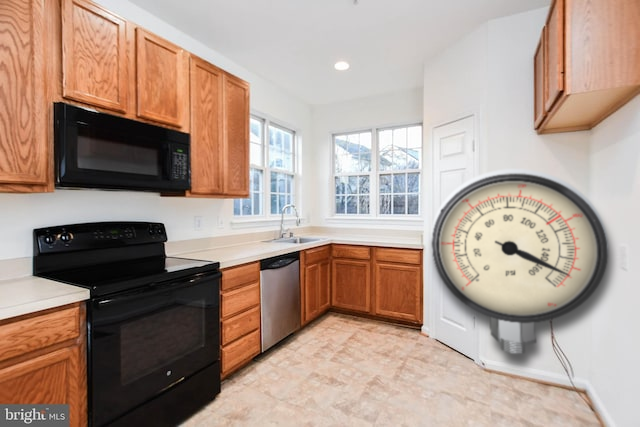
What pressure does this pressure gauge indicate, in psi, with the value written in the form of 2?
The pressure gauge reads 150
